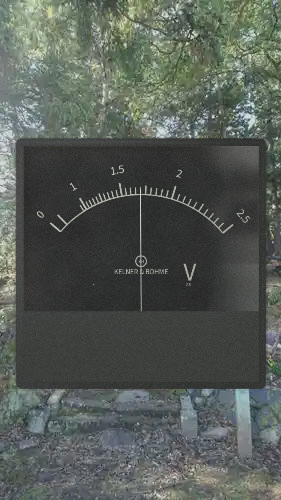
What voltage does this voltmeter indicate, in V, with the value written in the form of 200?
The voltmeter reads 1.7
